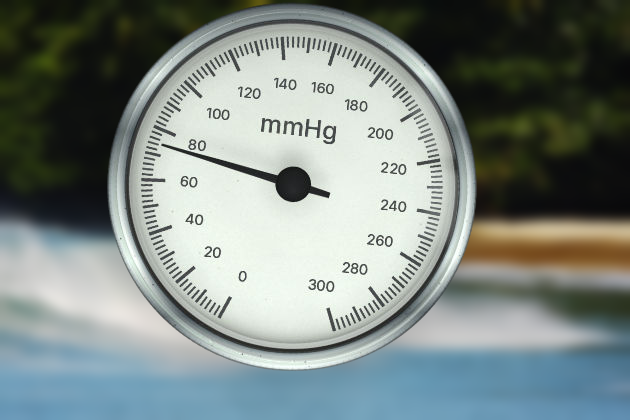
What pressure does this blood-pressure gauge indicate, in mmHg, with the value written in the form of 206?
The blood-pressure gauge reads 74
